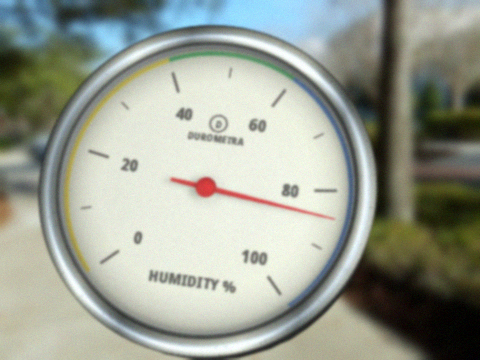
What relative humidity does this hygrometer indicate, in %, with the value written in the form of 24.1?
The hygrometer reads 85
